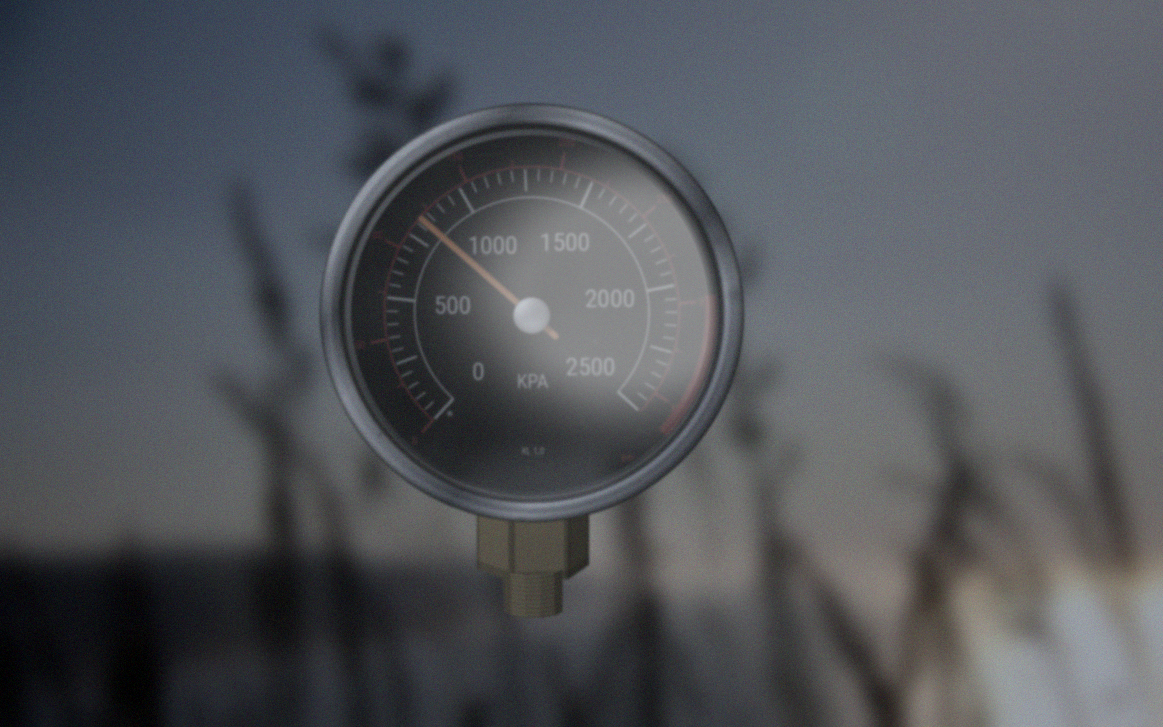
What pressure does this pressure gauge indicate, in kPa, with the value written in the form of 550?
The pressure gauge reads 825
